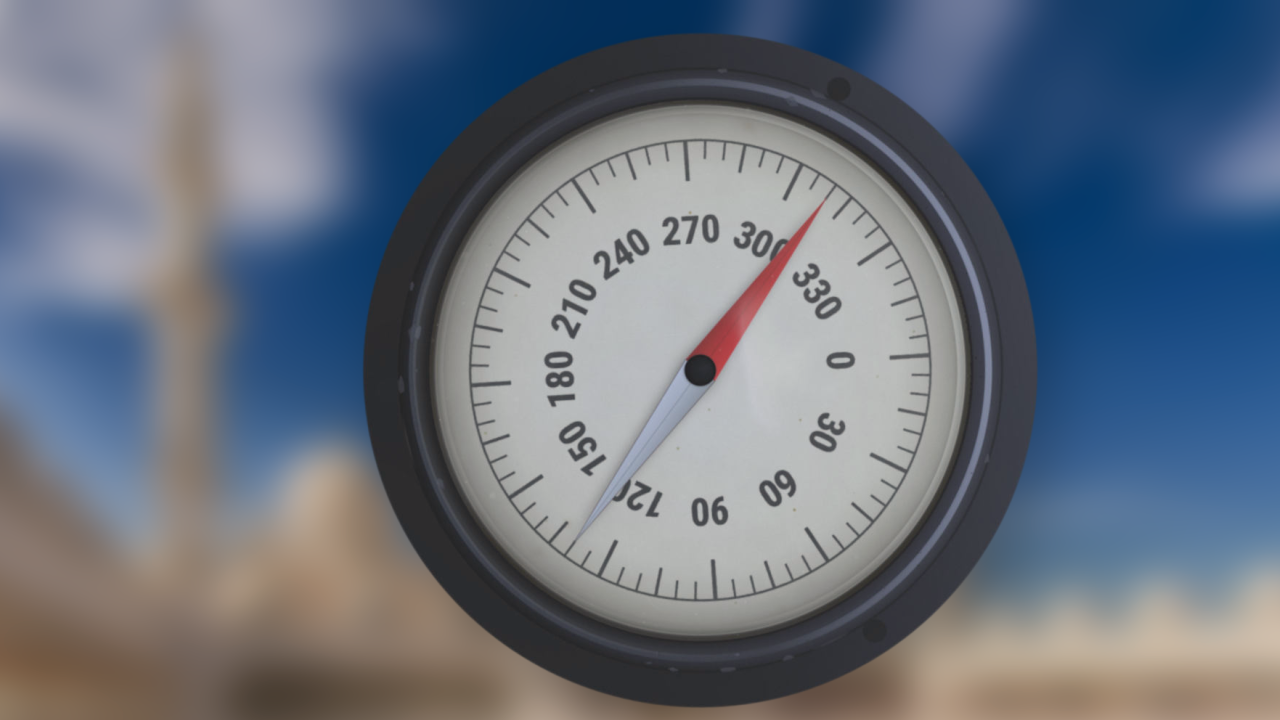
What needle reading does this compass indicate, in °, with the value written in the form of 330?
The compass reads 310
